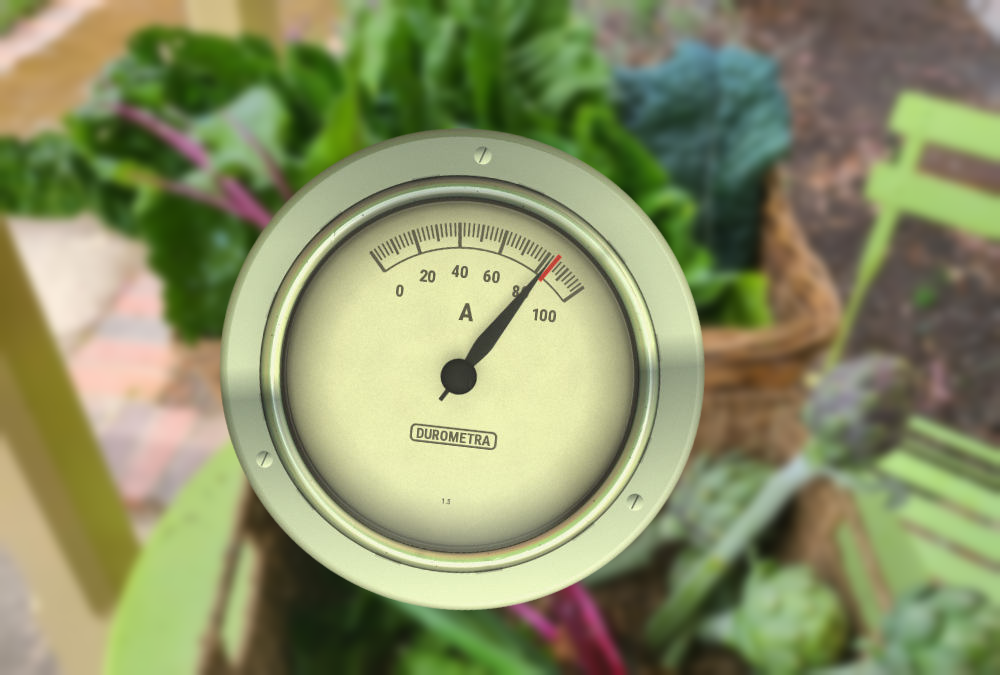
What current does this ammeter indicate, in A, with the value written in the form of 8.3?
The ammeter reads 82
